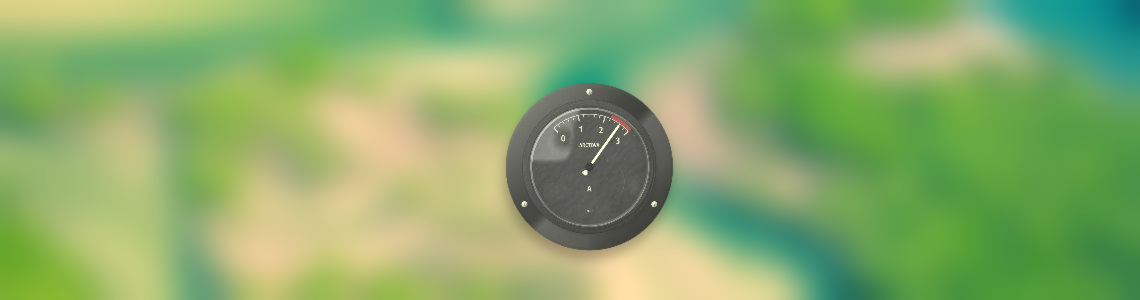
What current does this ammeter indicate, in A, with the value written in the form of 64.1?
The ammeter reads 2.6
